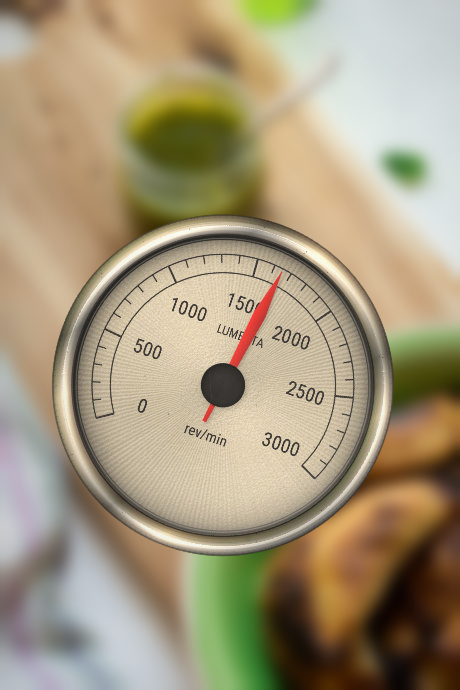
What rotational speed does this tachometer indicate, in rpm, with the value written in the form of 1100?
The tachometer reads 1650
